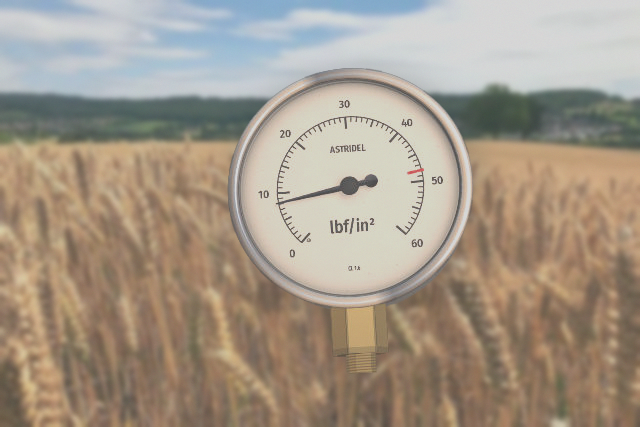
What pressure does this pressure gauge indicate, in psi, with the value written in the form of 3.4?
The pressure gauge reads 8
